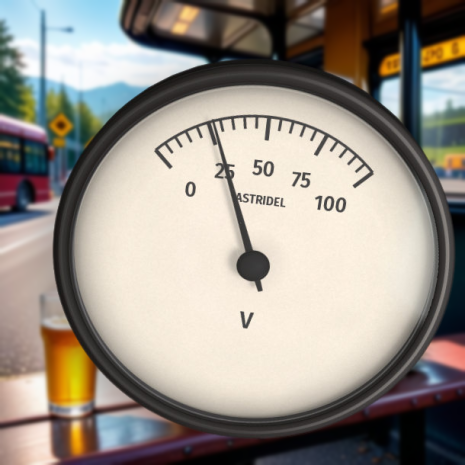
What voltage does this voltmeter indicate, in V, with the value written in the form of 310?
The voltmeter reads 27.5
